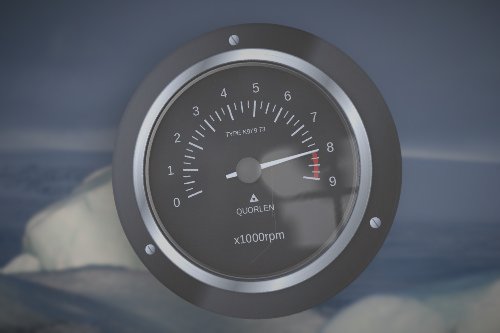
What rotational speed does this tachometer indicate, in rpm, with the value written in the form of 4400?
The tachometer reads 8000
